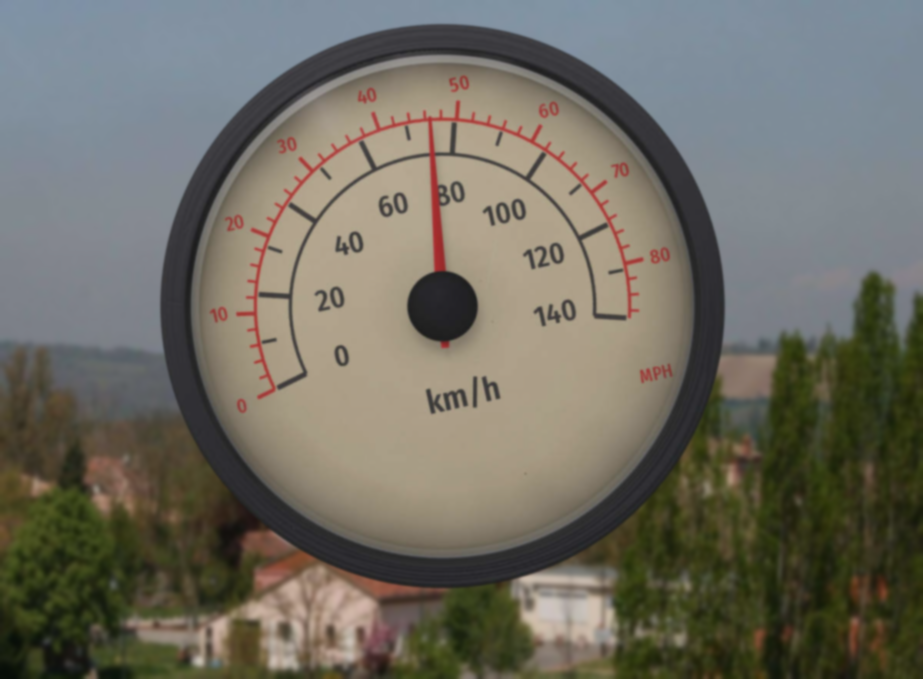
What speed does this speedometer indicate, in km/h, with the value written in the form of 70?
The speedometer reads 75
